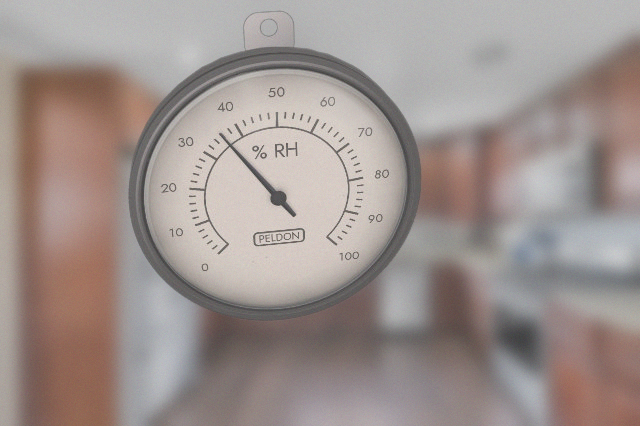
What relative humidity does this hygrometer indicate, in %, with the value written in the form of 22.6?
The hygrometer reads 36
